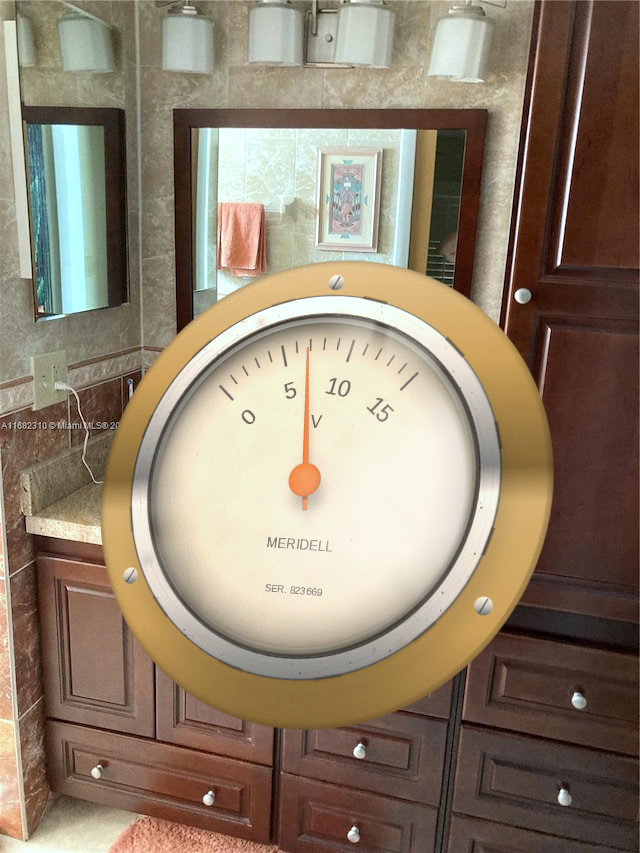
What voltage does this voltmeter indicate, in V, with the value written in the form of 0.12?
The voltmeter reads 7
